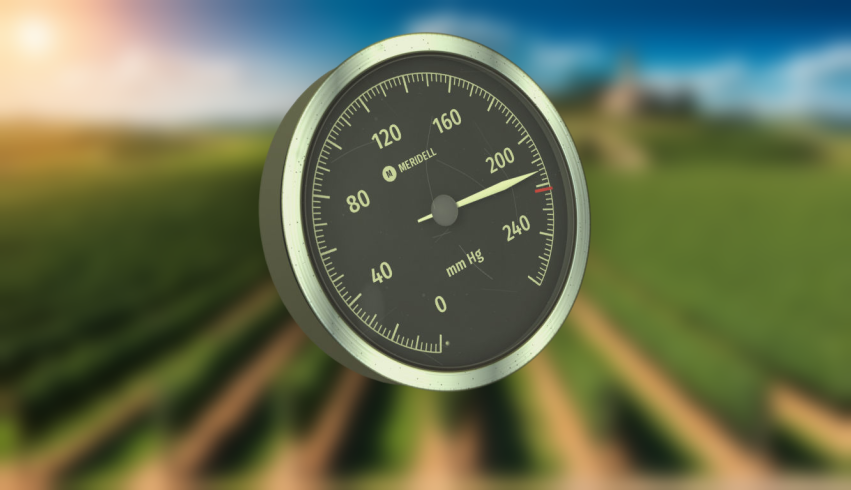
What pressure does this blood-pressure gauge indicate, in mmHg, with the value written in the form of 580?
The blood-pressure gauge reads 214
